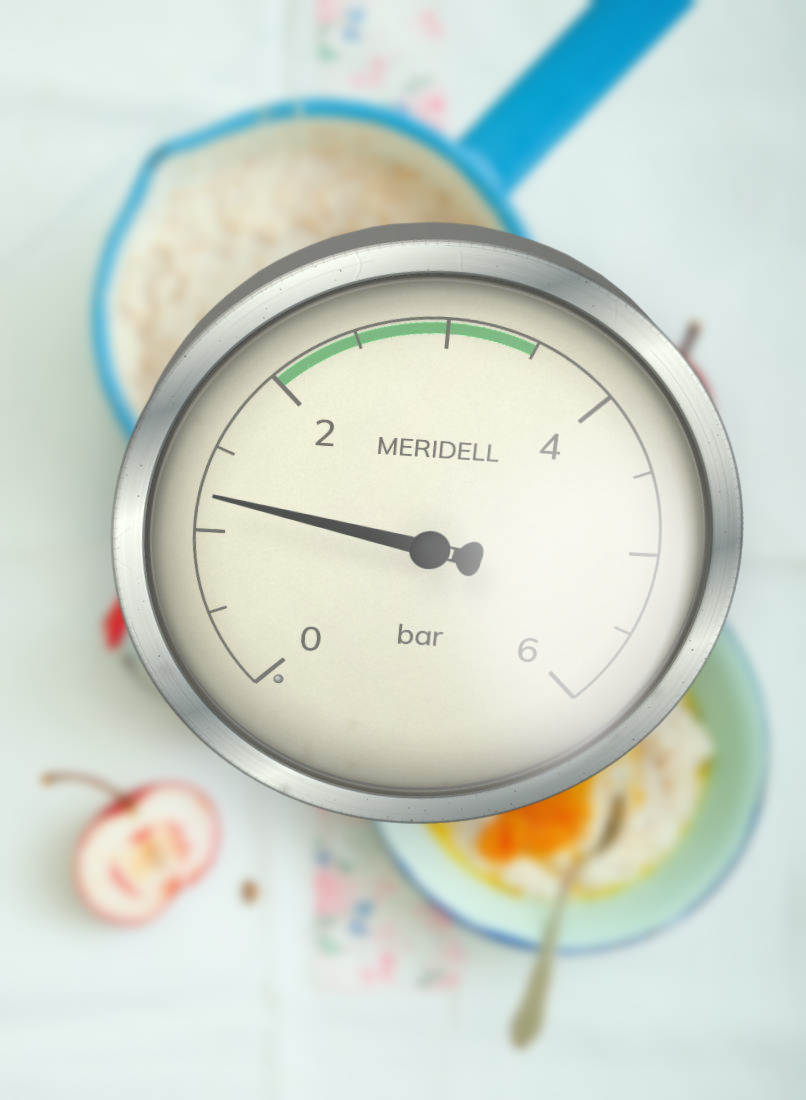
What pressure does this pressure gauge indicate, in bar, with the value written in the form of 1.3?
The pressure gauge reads 1.25
